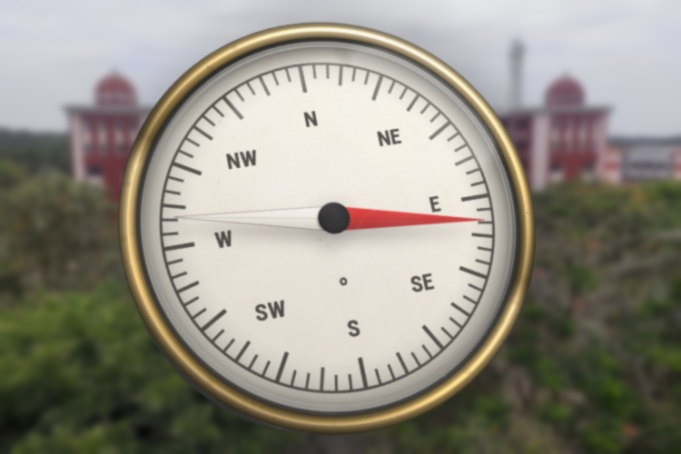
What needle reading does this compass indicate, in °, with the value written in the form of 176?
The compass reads 100
